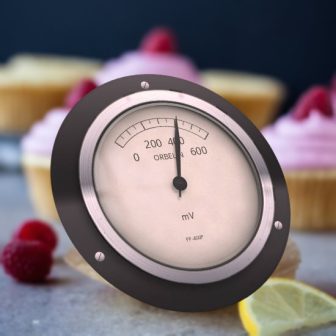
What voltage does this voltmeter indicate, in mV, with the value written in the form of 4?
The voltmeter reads 400
